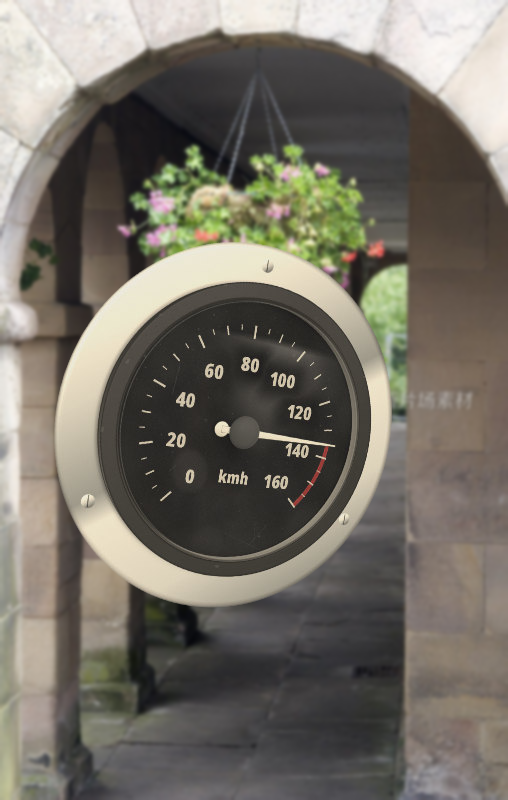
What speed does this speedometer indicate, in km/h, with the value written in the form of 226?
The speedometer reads 135
